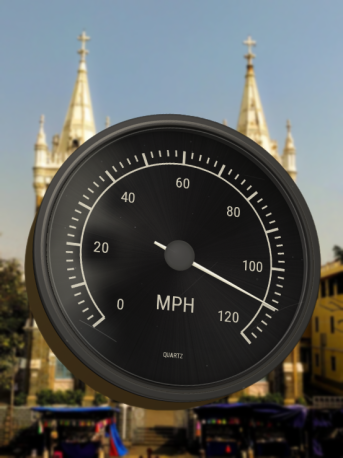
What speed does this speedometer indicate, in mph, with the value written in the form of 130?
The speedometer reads 110
